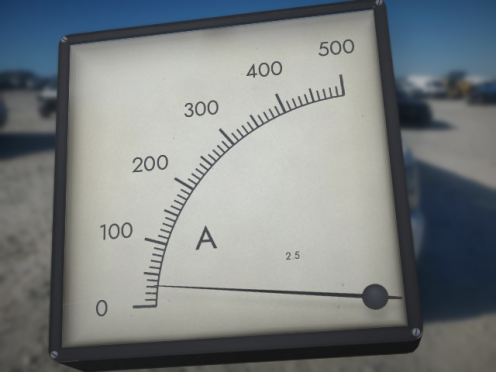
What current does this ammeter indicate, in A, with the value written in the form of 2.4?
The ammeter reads 30
